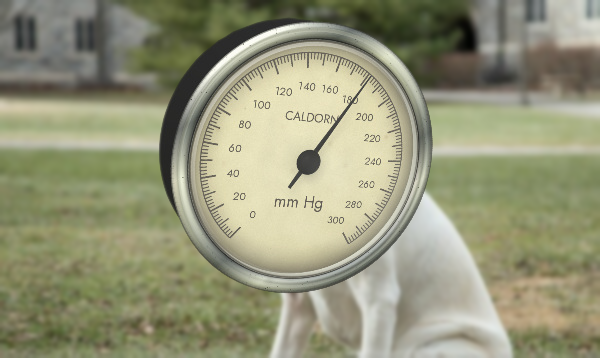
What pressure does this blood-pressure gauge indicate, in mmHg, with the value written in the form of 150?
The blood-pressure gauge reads 180
